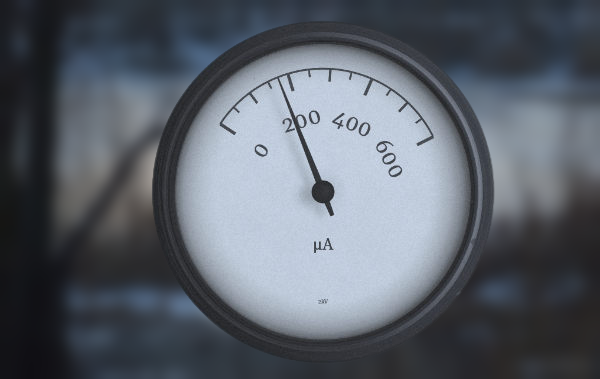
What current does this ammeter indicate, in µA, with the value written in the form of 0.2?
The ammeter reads 175
